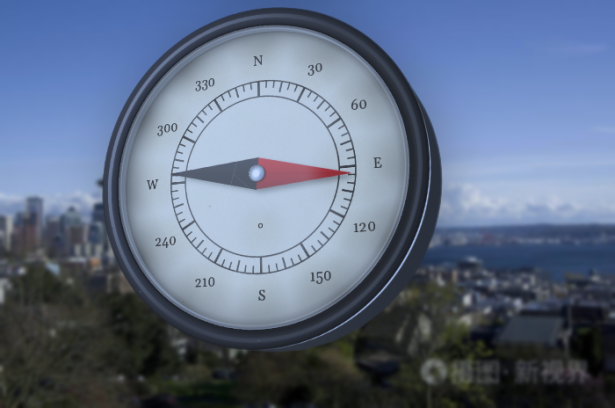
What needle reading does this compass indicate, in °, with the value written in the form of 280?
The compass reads 95
